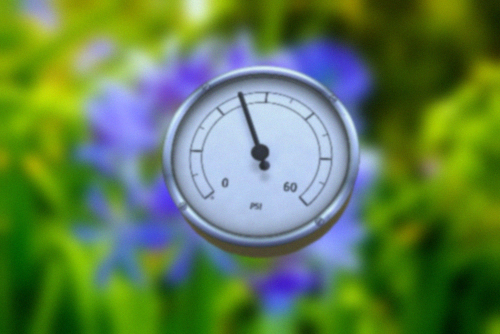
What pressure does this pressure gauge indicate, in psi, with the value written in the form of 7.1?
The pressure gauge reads 25
